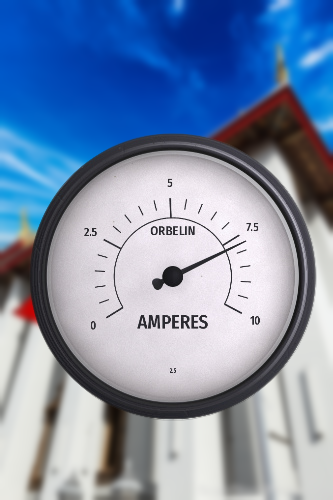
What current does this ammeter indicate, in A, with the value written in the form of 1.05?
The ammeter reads 7.75
